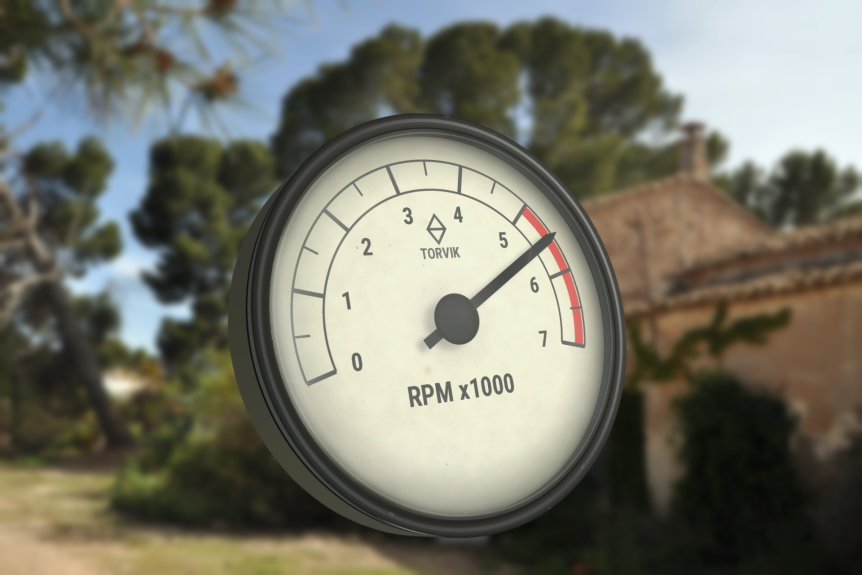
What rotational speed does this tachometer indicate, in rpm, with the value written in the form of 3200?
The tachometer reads 5500
